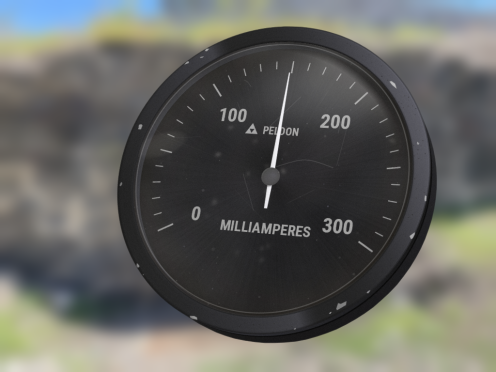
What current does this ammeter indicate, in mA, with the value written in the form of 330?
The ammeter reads 150
